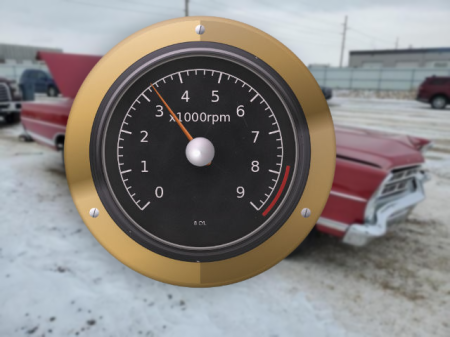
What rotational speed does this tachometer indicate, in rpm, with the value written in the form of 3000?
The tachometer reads 3300
